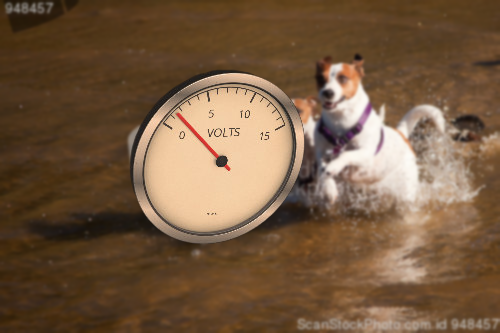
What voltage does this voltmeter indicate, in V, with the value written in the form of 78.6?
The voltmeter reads 1.5
